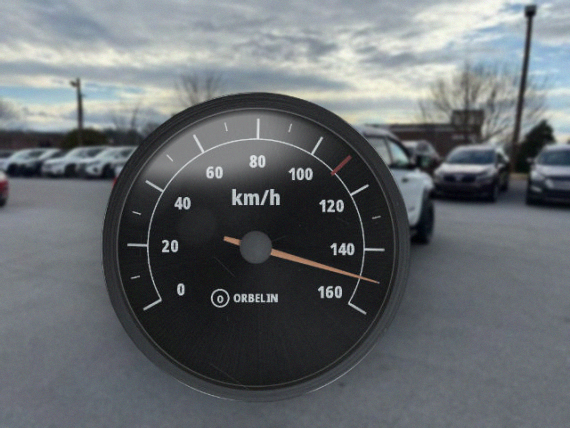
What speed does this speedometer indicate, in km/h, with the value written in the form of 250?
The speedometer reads 150
